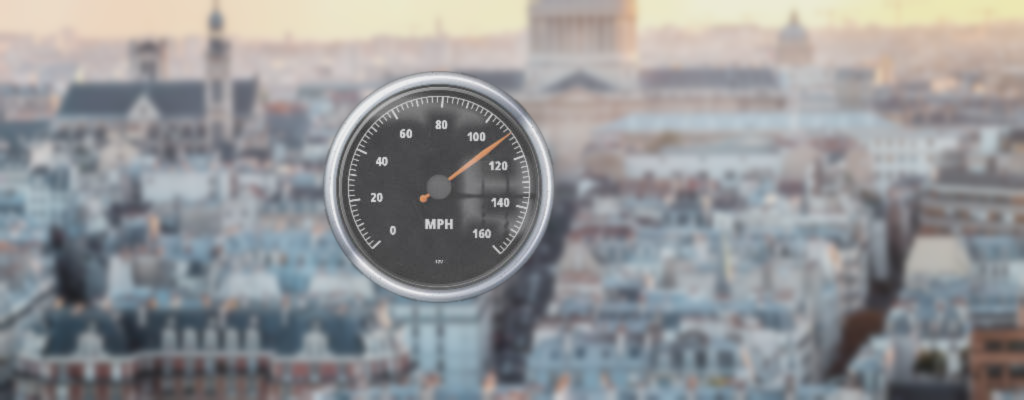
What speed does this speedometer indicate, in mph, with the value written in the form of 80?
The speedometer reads 110
